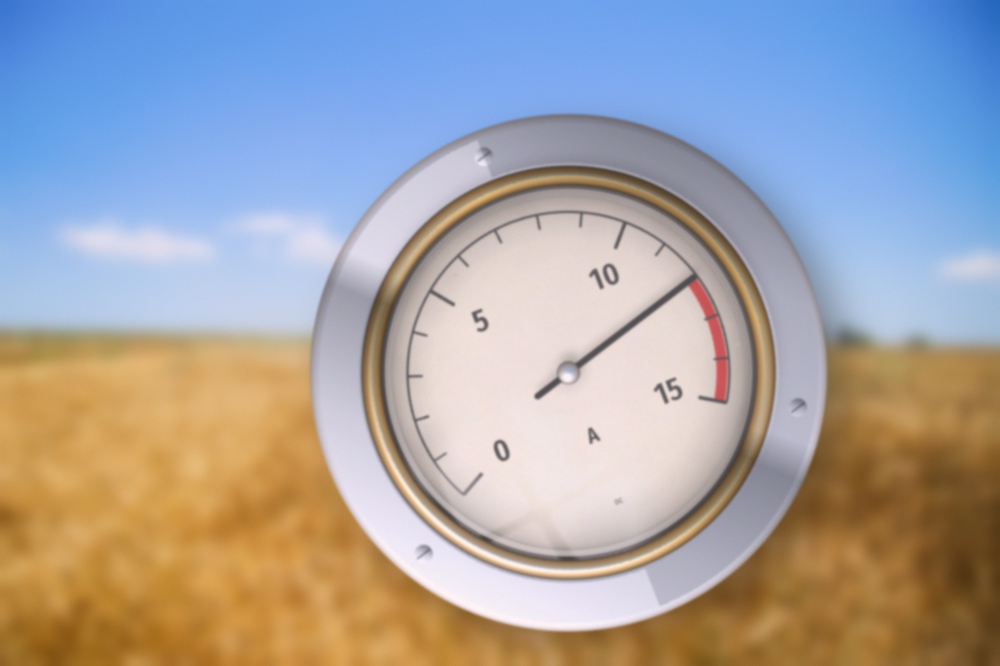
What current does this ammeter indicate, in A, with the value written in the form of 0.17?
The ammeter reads 12
